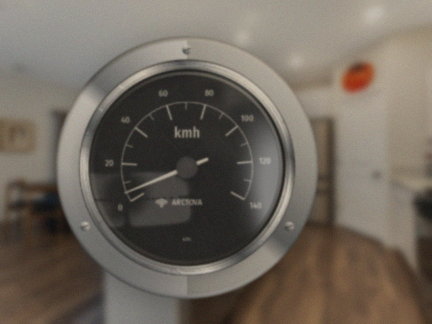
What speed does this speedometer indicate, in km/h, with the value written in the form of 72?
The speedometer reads 5
